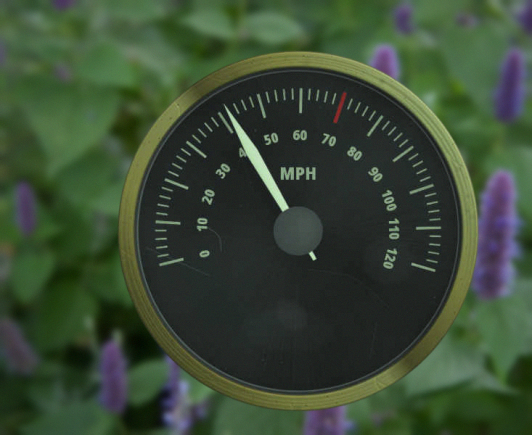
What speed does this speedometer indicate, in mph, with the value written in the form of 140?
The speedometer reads 42
